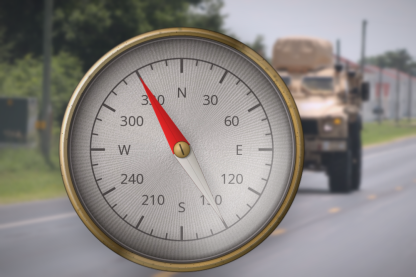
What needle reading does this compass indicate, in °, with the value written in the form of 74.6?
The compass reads 330
